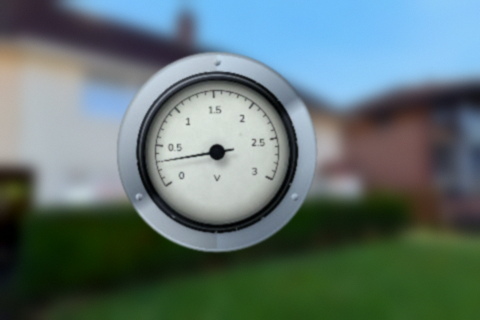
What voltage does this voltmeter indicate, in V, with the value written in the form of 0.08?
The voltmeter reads 0.3
